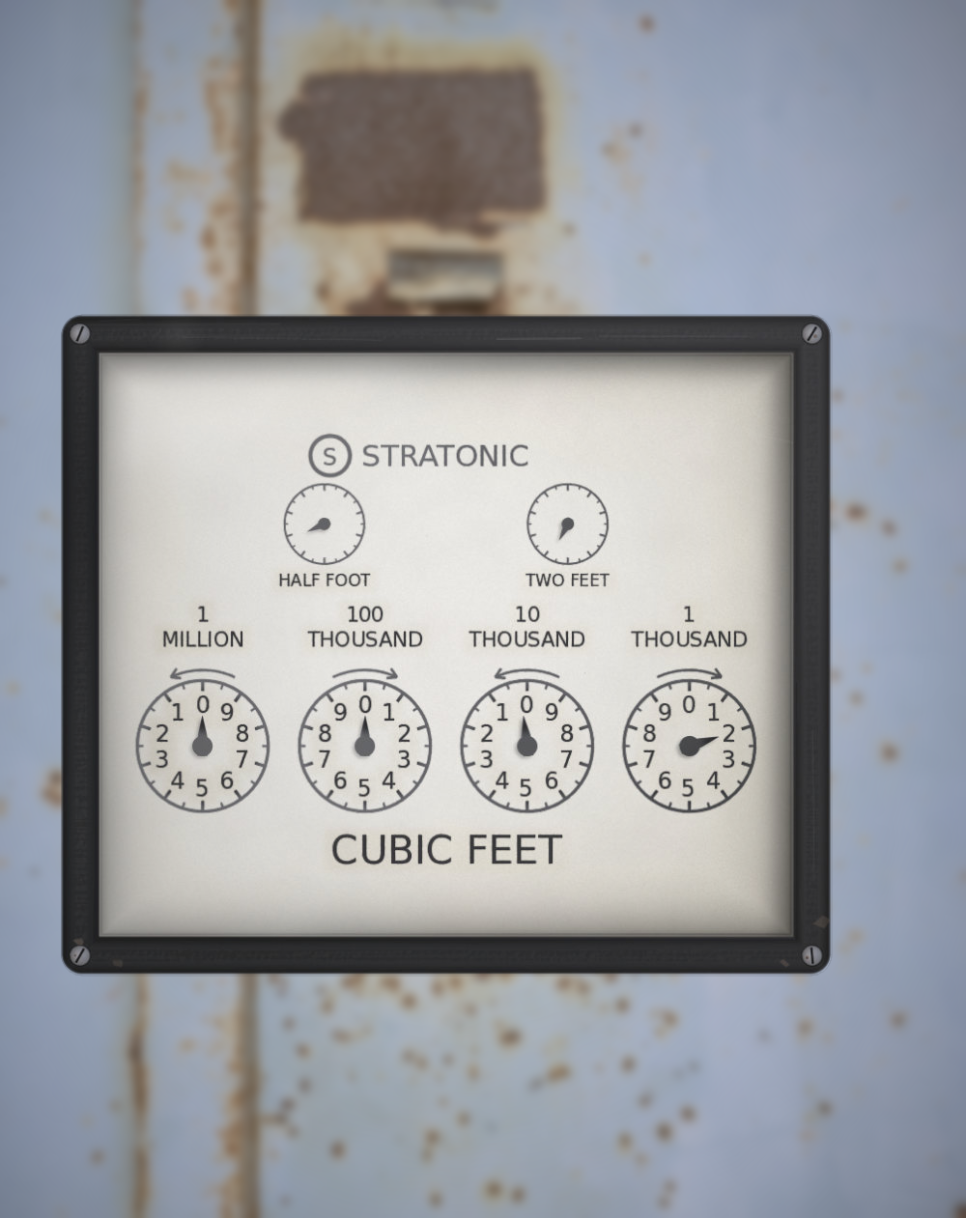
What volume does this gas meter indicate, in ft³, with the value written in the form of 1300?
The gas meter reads 200
